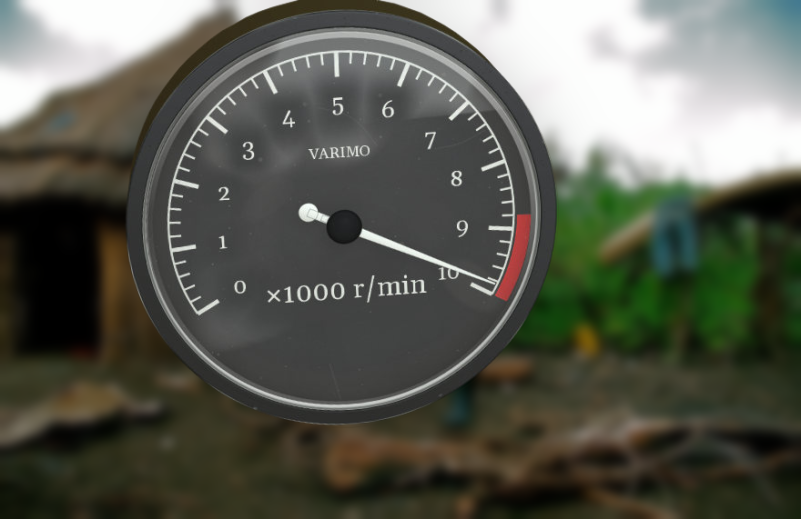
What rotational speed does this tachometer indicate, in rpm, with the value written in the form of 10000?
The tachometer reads 9800
